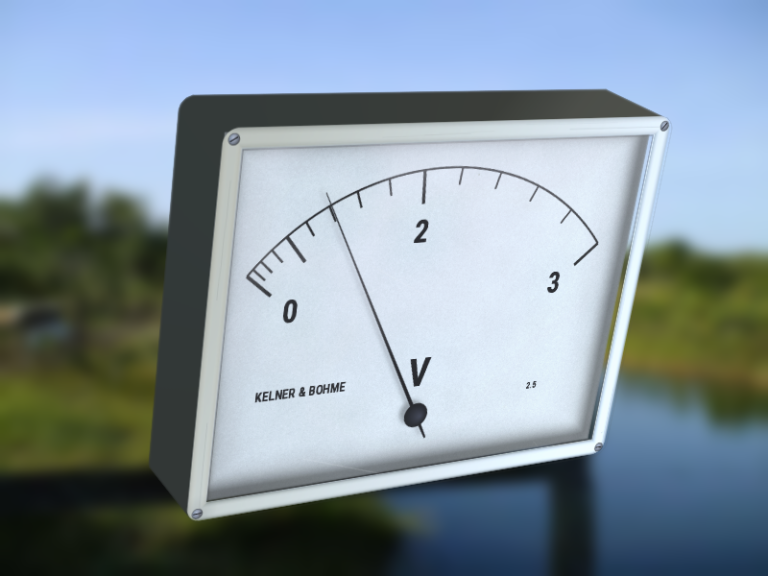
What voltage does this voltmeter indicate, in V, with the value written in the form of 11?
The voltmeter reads 1.4
